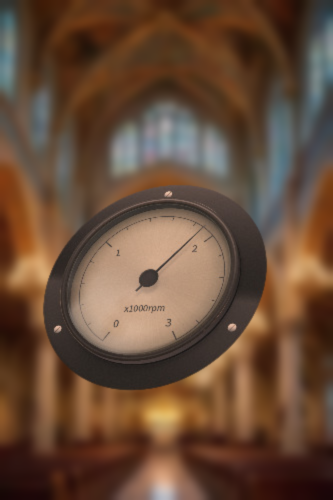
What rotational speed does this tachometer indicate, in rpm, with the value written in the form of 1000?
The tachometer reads 1900
